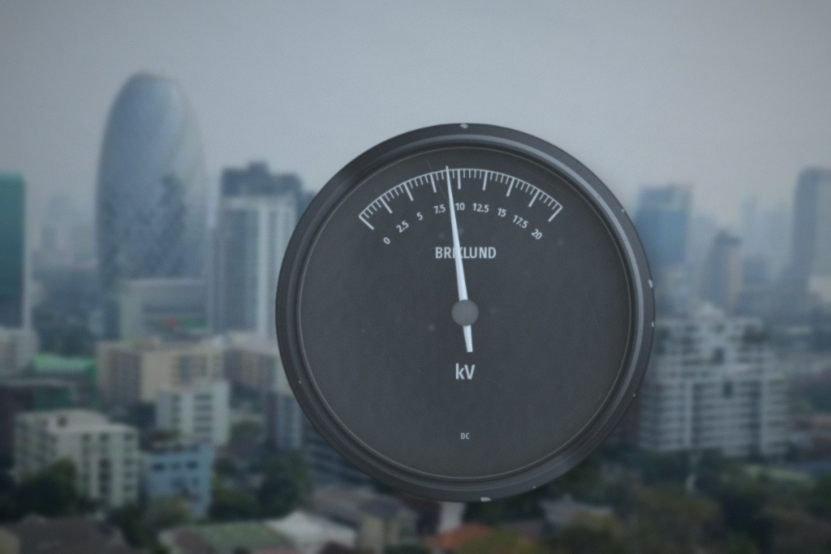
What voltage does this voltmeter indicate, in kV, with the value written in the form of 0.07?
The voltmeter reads 9
